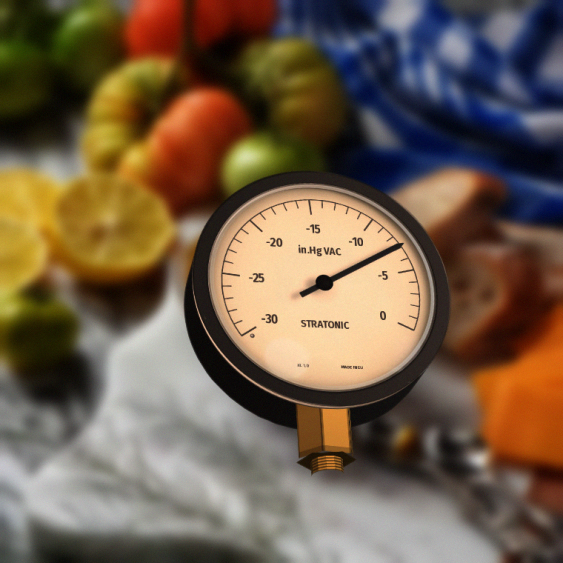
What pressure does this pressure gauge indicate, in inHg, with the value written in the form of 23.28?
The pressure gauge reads -7
